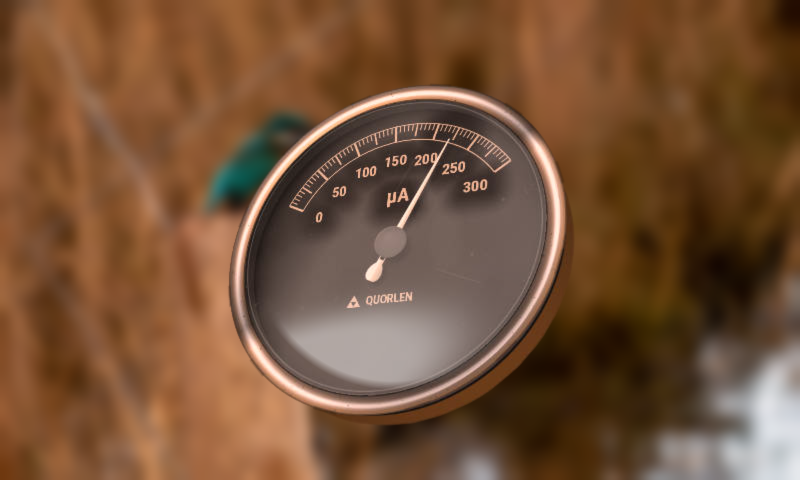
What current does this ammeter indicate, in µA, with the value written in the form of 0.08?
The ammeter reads 225
